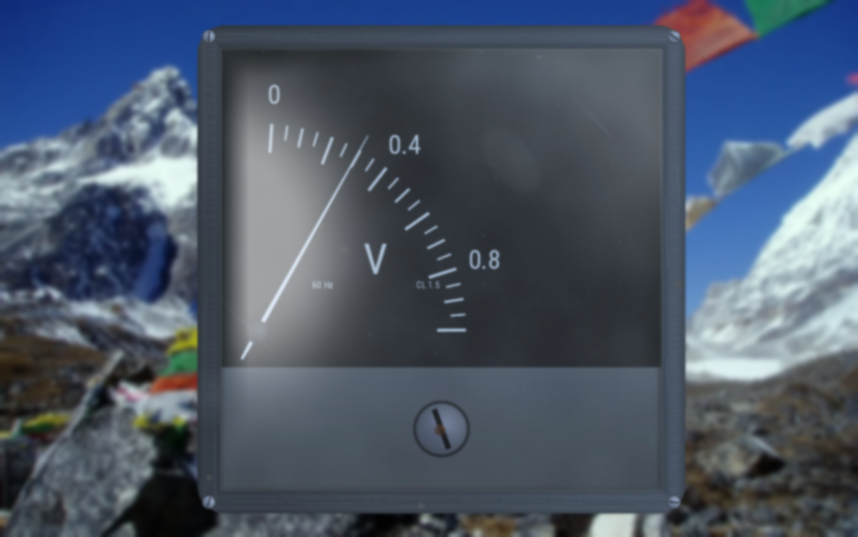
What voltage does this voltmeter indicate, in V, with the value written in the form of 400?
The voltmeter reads 0.3
